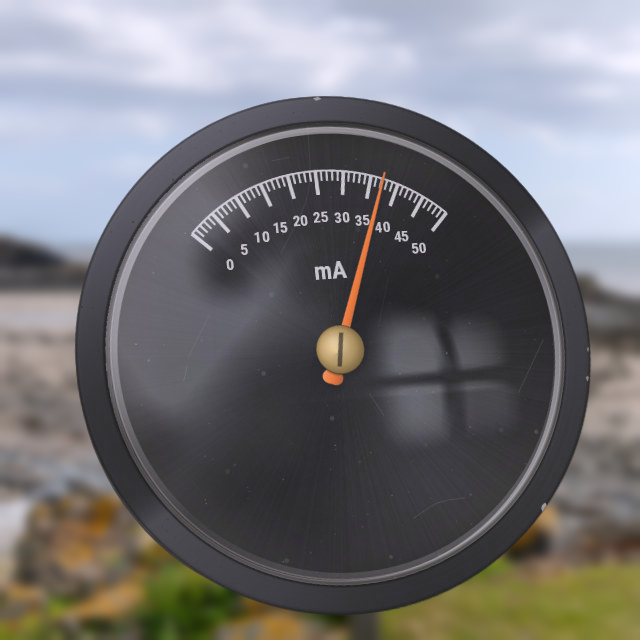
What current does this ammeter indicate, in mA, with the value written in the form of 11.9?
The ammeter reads 37
